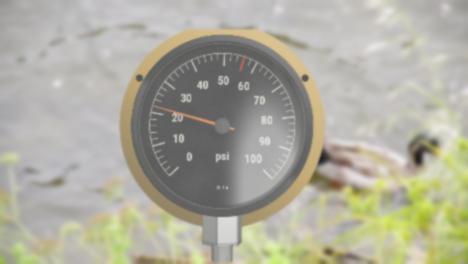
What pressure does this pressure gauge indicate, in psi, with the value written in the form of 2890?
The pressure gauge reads 22
